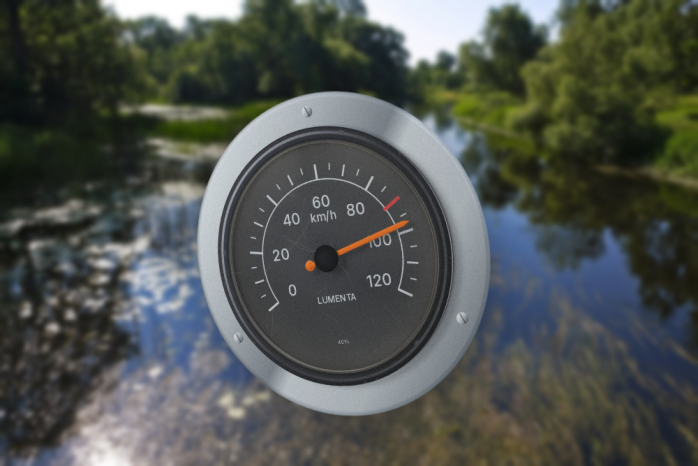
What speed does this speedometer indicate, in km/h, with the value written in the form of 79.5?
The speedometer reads 97.5
